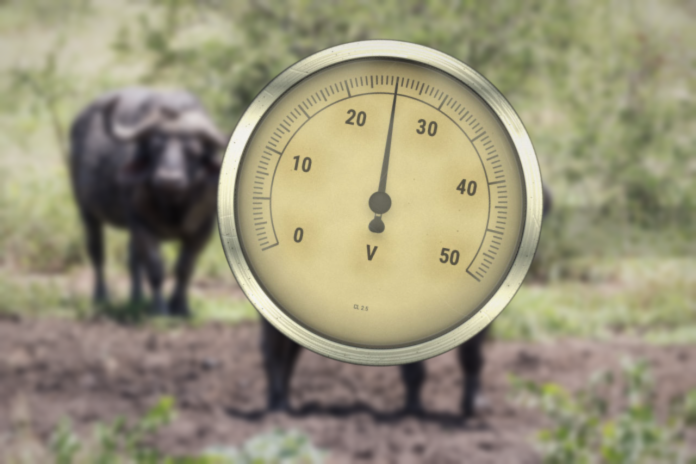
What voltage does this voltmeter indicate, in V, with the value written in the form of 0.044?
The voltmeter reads 25
